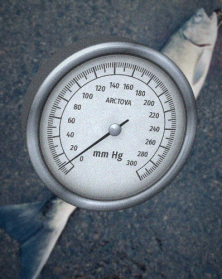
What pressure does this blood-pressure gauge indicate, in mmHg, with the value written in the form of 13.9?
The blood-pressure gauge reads 10
